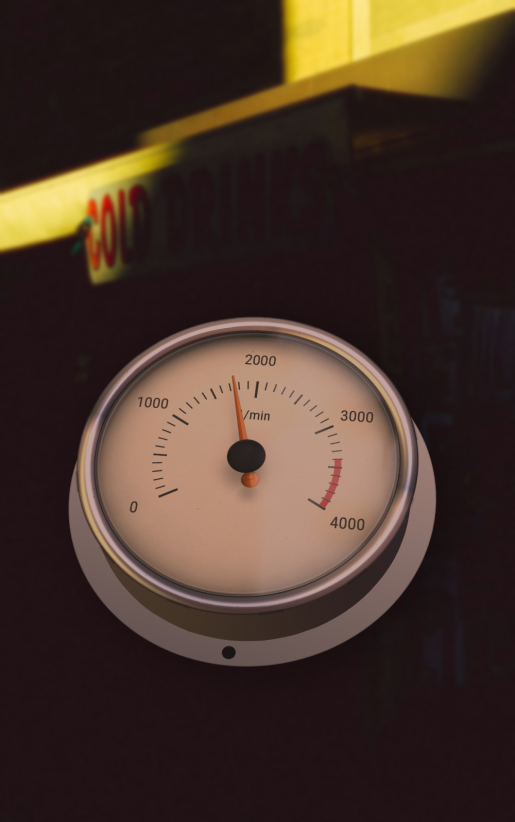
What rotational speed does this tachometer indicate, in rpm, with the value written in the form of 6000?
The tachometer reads 1750
